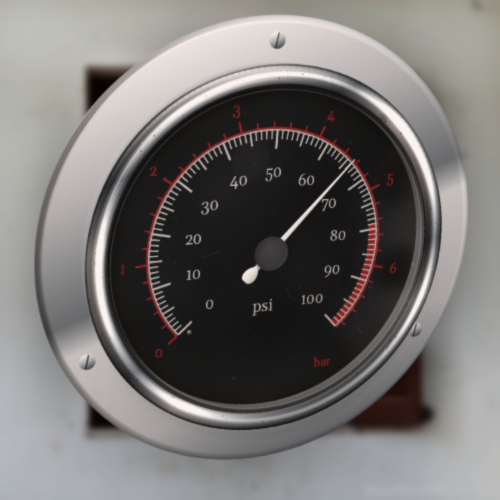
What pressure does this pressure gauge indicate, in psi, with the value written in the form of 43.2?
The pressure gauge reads 65
